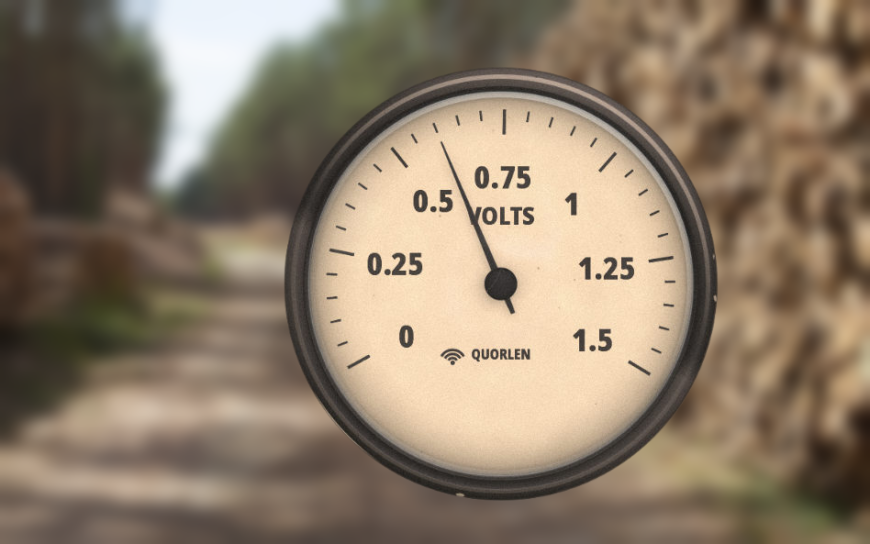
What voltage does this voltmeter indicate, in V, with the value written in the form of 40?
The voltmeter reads 0.6
